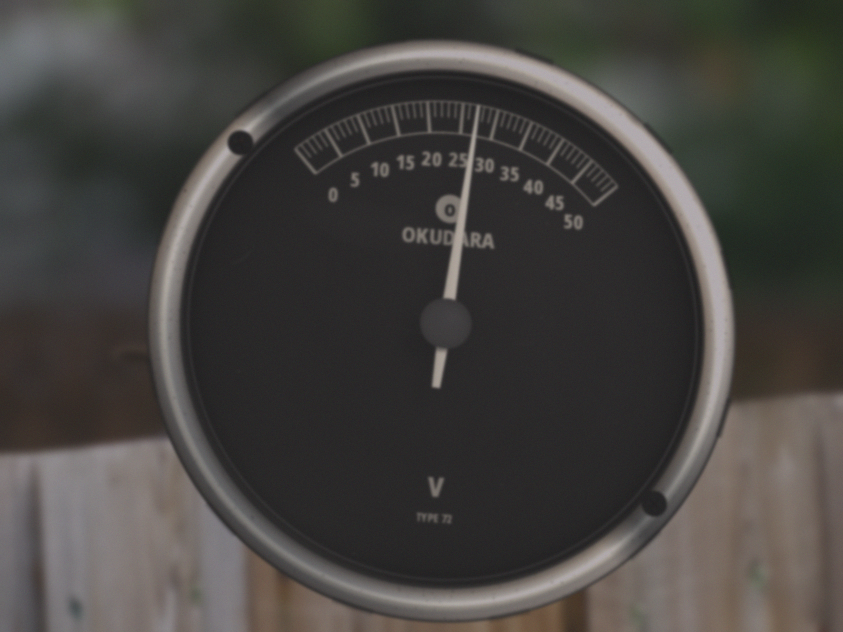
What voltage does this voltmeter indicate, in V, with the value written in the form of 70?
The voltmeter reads 27
